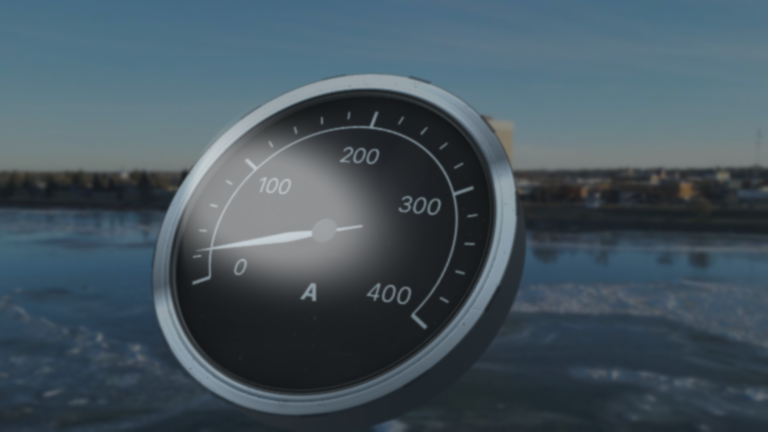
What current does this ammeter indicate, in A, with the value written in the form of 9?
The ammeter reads 20
